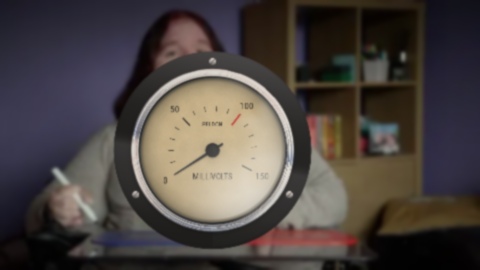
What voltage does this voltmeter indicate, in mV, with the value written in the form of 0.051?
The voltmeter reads 0
